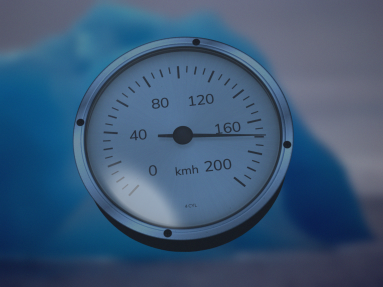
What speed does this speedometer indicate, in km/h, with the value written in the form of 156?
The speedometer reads 170
